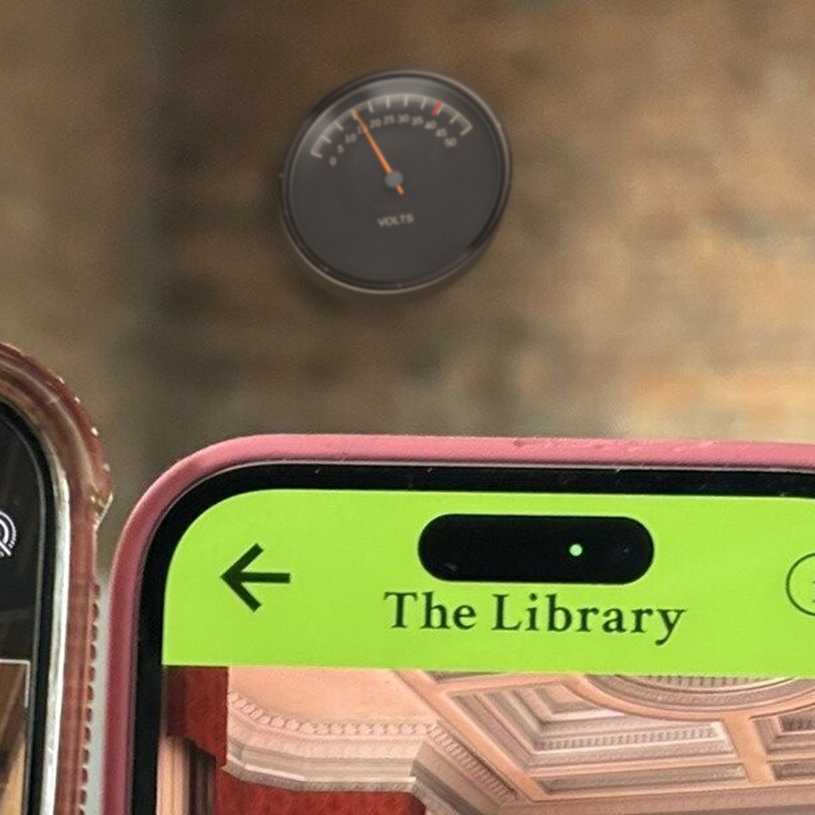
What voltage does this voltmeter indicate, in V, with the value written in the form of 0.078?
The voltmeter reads 15
